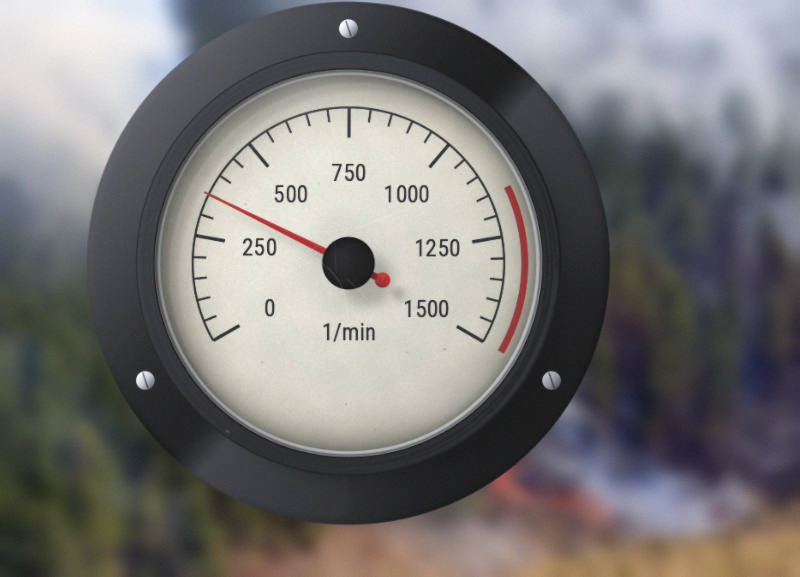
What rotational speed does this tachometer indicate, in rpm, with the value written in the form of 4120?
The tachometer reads 350
